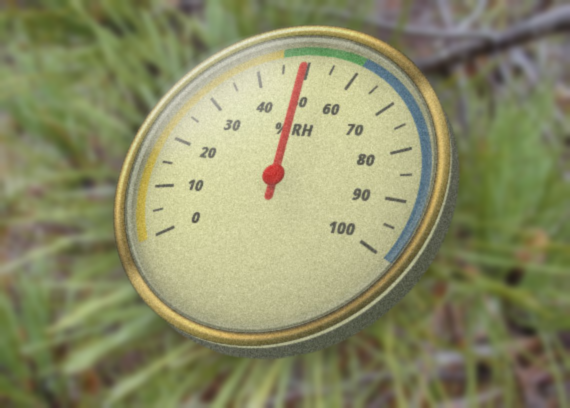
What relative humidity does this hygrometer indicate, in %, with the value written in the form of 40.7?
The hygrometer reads 50
